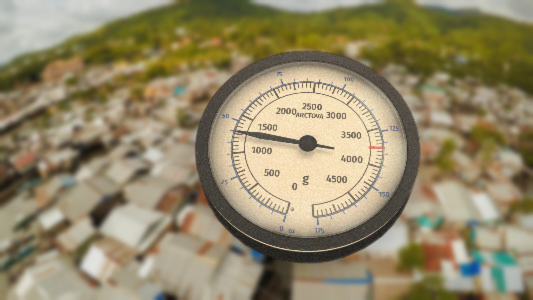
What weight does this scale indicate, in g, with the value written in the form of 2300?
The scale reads 1250
